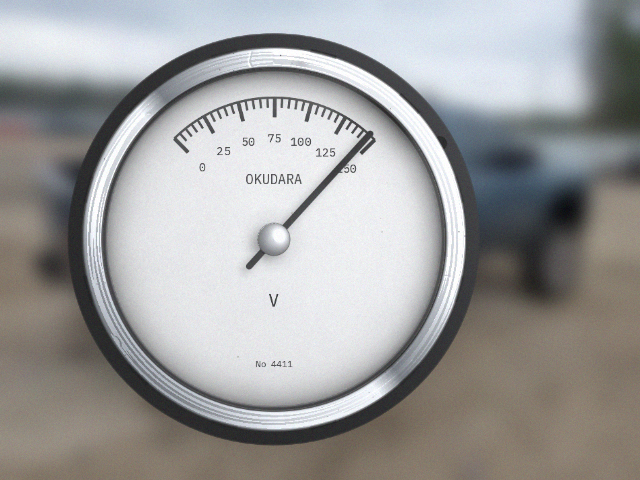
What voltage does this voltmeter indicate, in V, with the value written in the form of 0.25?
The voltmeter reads 145
